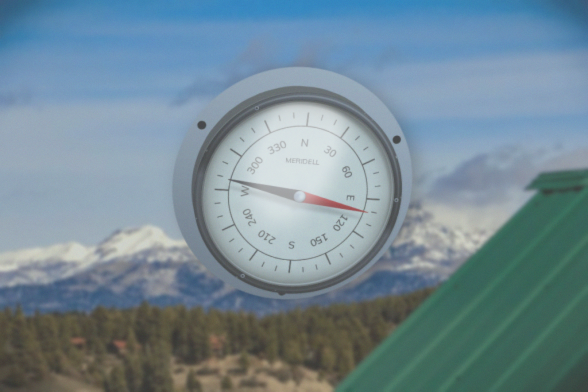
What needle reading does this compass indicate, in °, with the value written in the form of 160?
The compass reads 100
